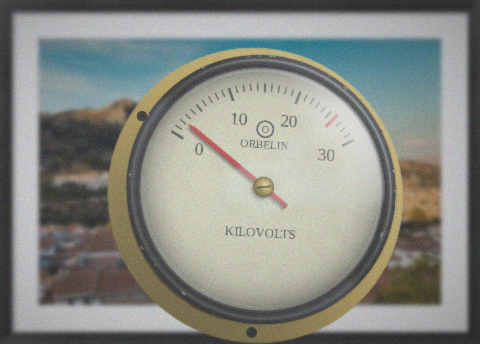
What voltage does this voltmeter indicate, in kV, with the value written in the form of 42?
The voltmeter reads 2
